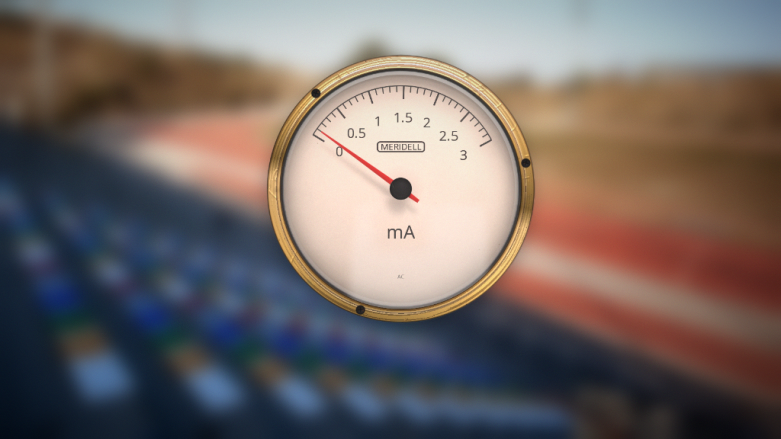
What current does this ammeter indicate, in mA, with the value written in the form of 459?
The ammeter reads 0.1
